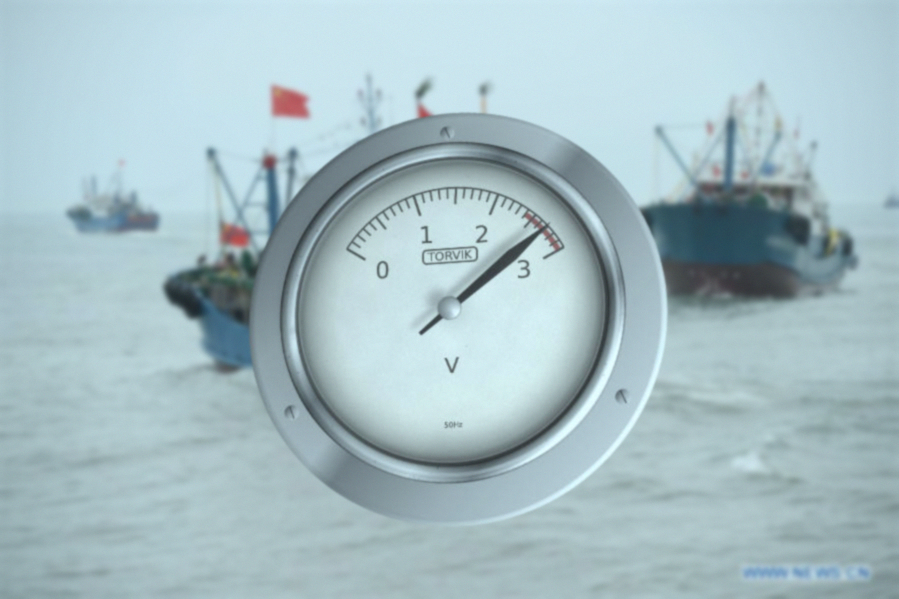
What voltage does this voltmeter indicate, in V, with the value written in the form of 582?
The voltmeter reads 2.7
